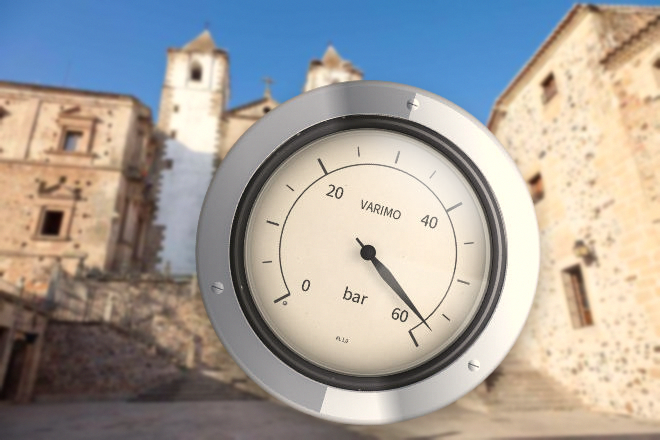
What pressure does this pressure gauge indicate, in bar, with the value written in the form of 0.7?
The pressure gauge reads 57.5
